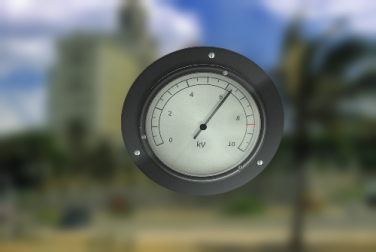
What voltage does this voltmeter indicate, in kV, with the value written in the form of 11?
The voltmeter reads 6.25
